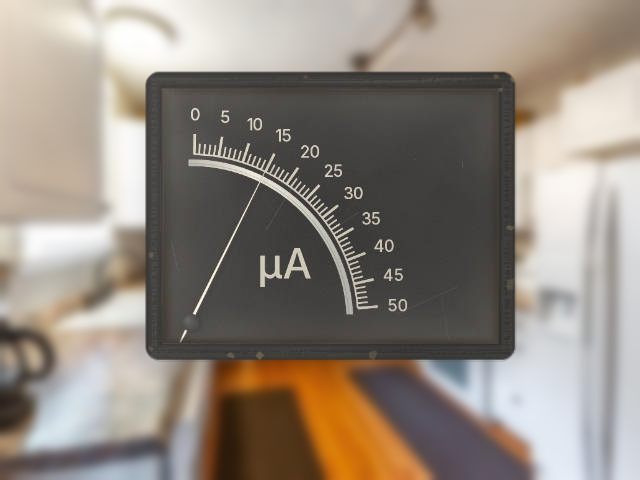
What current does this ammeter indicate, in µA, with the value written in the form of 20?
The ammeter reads 15
